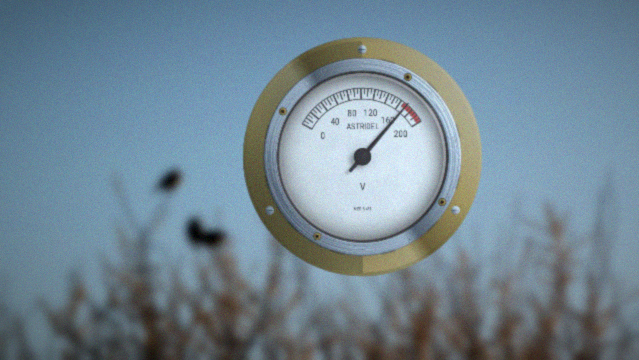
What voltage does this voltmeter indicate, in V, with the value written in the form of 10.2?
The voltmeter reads 170
